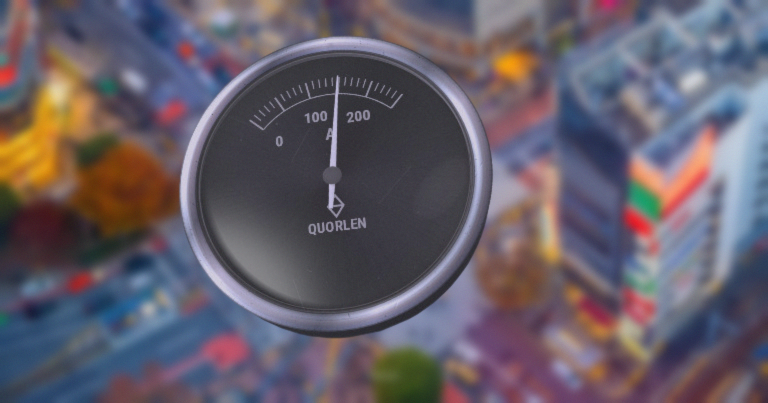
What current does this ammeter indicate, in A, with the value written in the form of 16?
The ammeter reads 150
